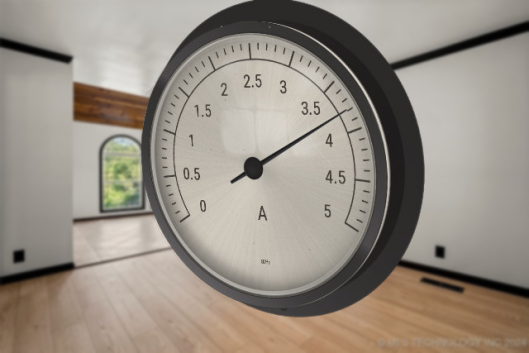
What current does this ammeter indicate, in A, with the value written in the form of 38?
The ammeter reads 3.8
